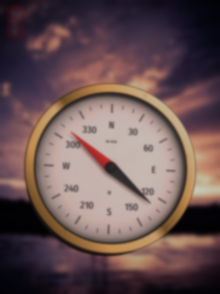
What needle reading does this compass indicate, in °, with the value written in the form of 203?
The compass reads 310
